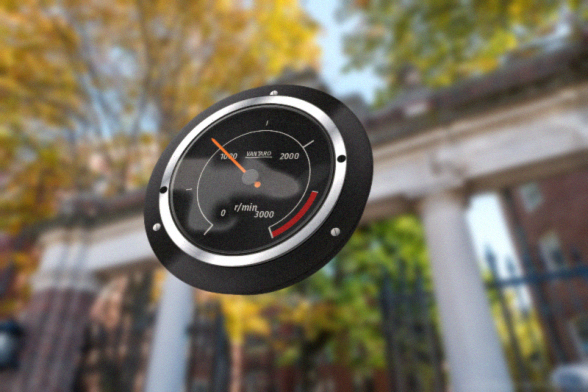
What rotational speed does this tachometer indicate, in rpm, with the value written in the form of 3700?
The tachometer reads 1000
